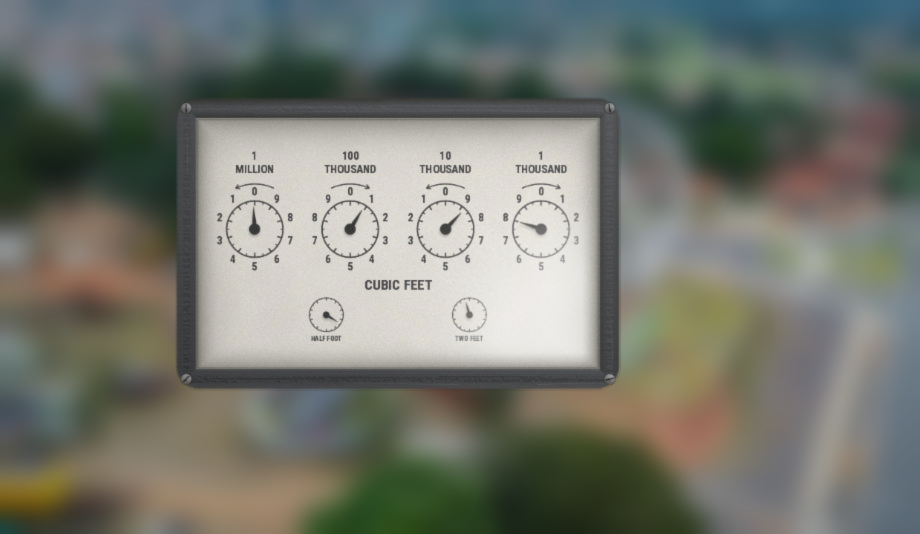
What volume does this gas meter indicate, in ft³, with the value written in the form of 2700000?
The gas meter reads 8800
